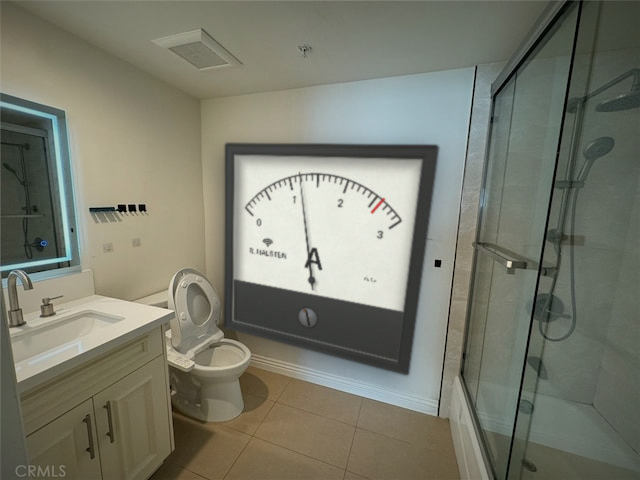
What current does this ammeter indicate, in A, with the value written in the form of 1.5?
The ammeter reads 1.2
